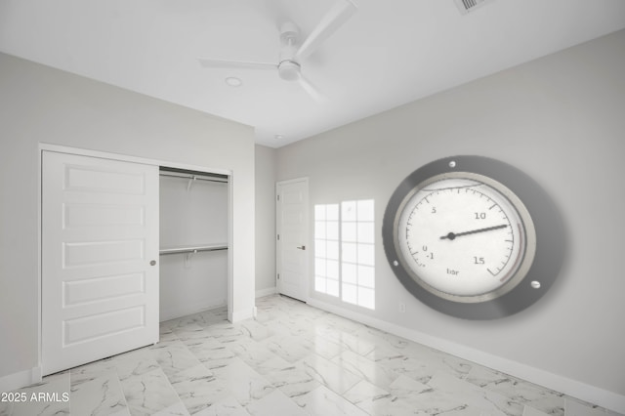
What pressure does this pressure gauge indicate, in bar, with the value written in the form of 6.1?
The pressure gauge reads 11.5
